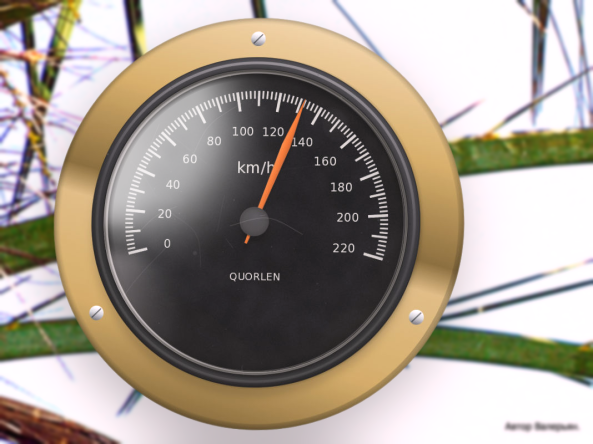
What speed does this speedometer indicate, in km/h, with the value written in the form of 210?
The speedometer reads 132
